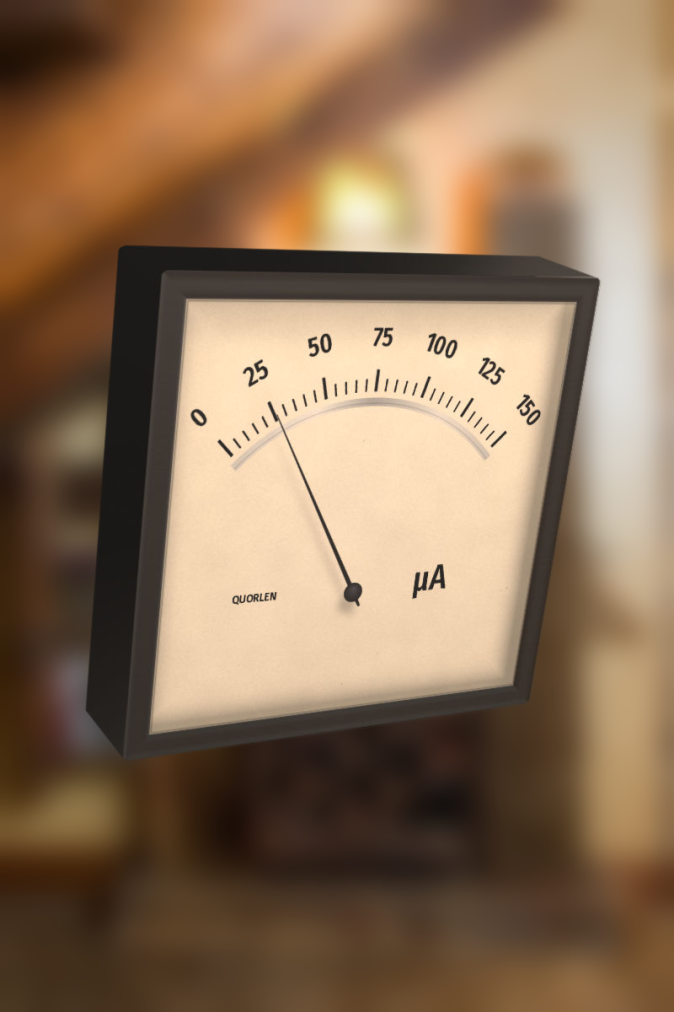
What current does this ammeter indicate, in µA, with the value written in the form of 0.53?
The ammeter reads 25
